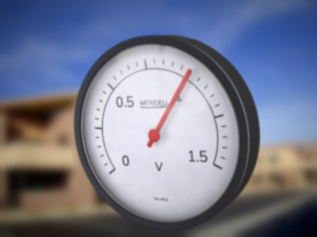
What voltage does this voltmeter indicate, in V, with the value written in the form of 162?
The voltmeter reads 1
